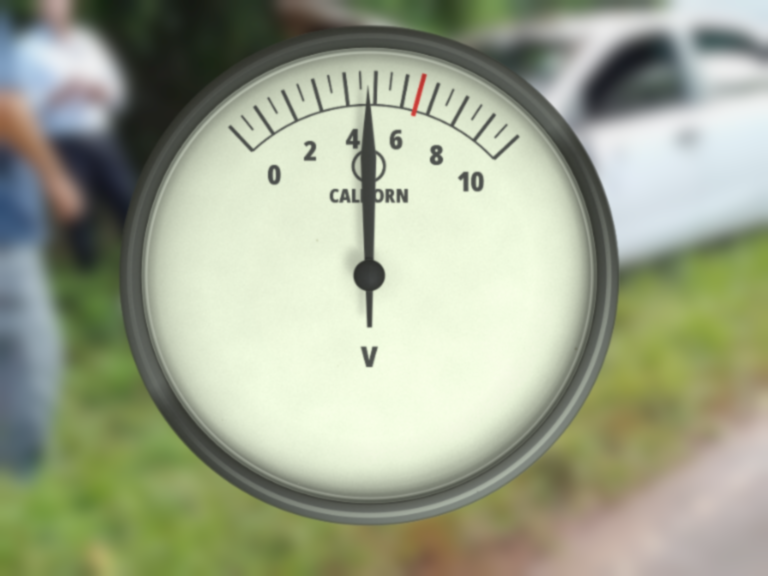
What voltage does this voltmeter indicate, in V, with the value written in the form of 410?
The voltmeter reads 4.75
